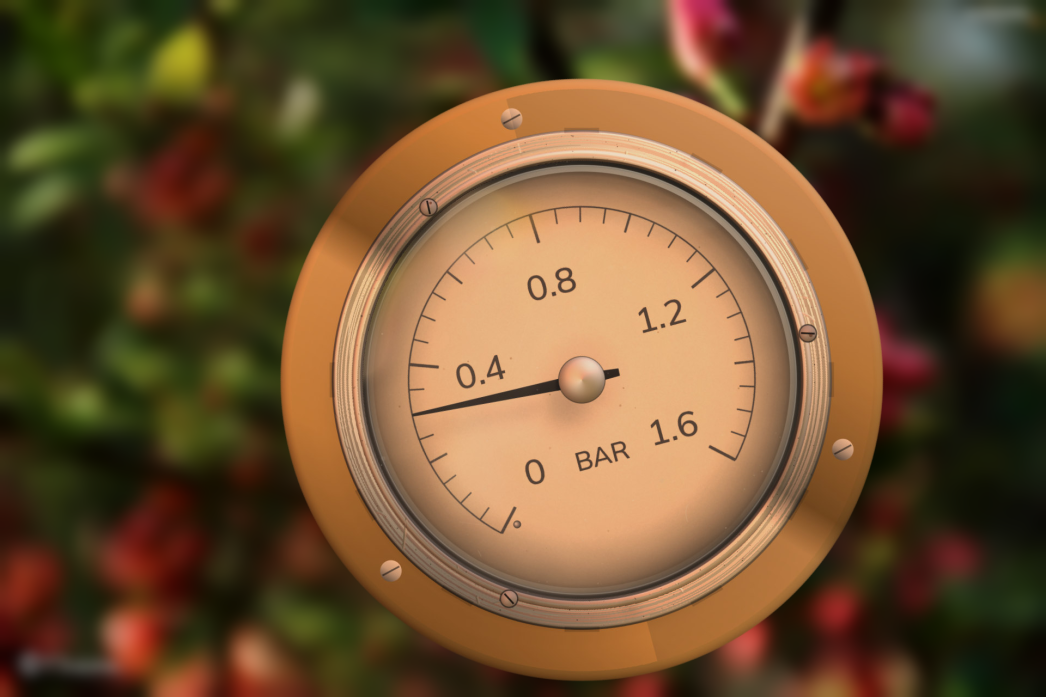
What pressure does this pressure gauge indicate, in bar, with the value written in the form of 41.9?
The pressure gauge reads 0.3
